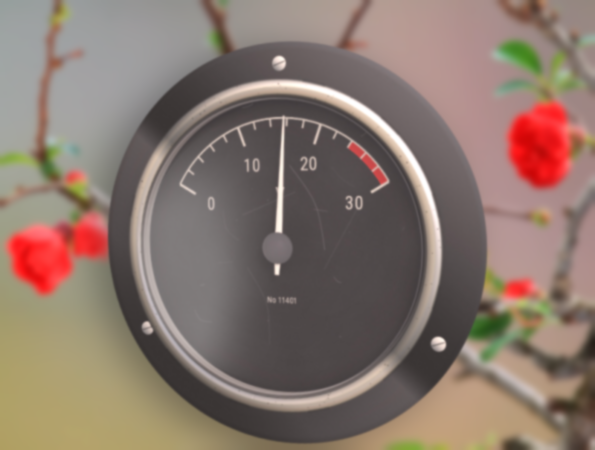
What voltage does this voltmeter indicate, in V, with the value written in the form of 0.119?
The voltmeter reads 16
